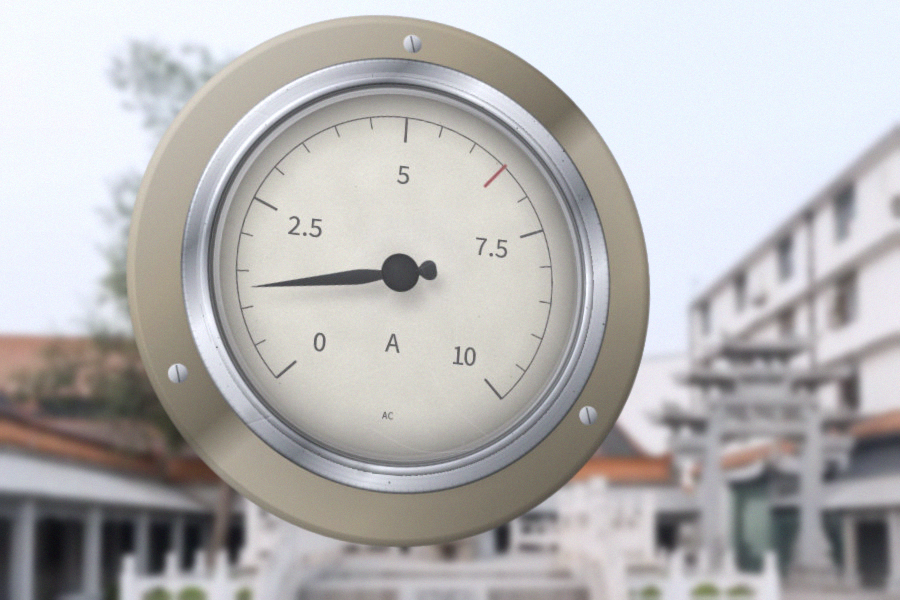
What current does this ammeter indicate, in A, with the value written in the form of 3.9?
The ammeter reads 1.25
